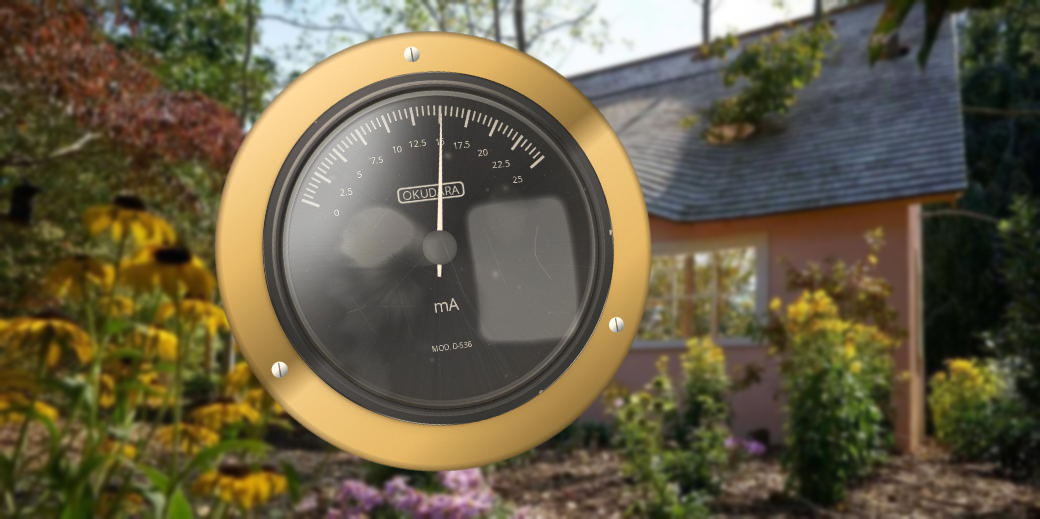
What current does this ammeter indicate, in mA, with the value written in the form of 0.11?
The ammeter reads 15
